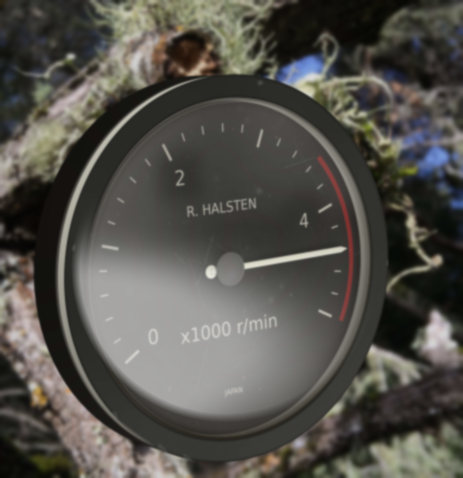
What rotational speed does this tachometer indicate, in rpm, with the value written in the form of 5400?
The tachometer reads 4400
